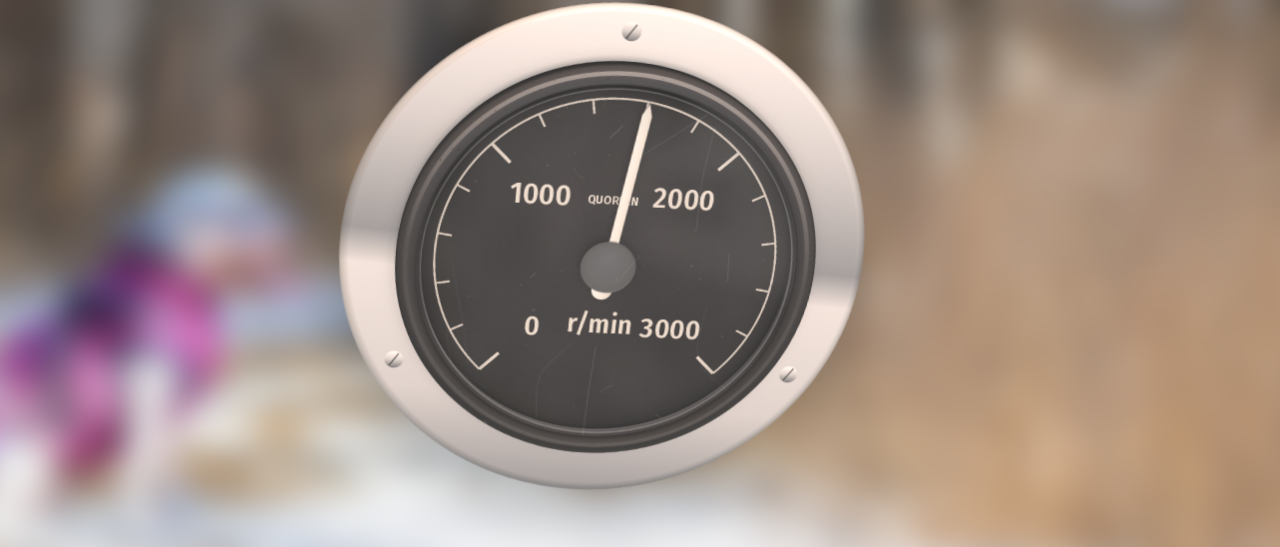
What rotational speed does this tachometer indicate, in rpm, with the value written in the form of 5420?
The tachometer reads 1600
